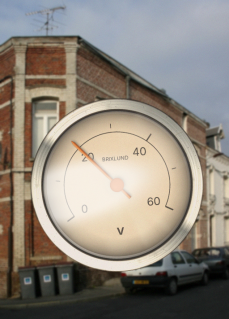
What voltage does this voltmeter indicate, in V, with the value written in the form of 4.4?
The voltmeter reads 20
